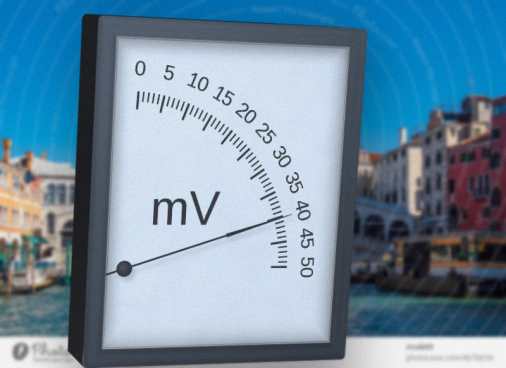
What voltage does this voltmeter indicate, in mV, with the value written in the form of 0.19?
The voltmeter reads 40
